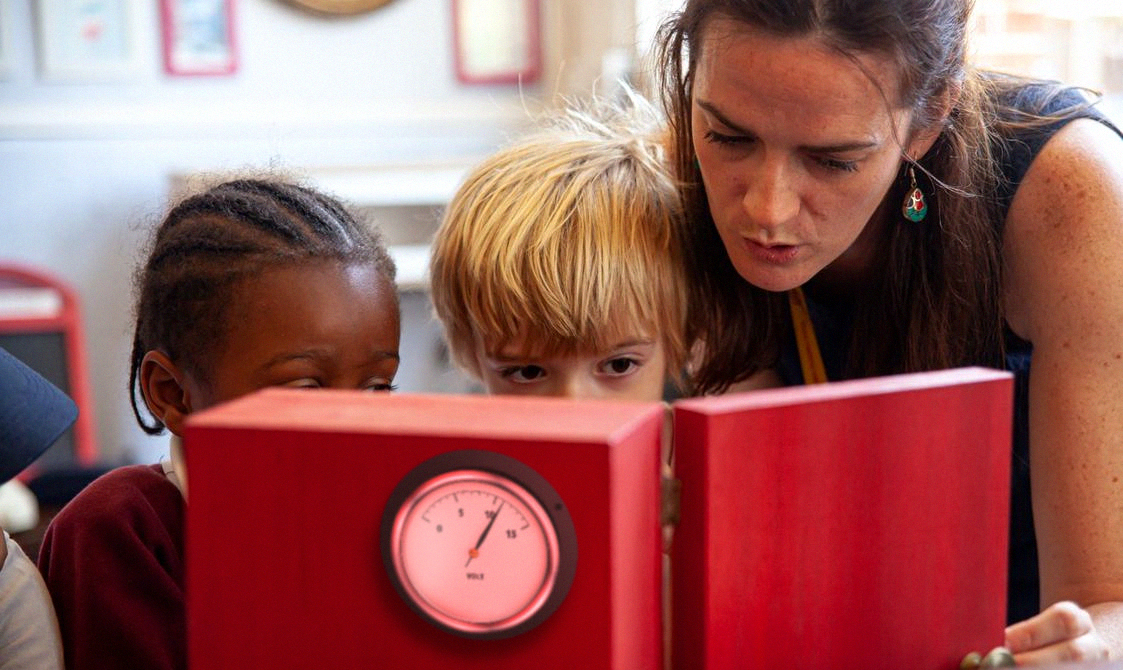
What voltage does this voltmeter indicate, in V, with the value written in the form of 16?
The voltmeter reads 11
